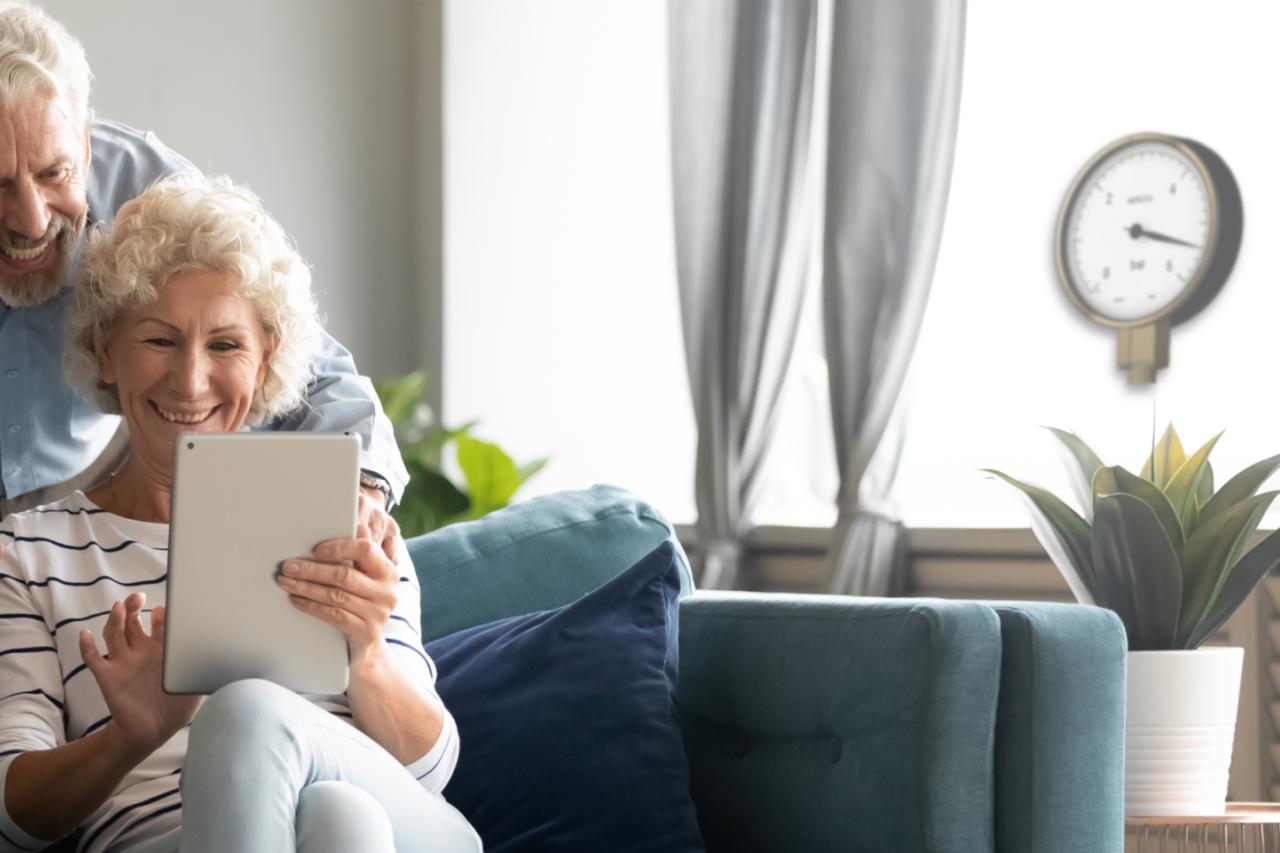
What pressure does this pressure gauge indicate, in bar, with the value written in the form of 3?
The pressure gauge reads 5.4
